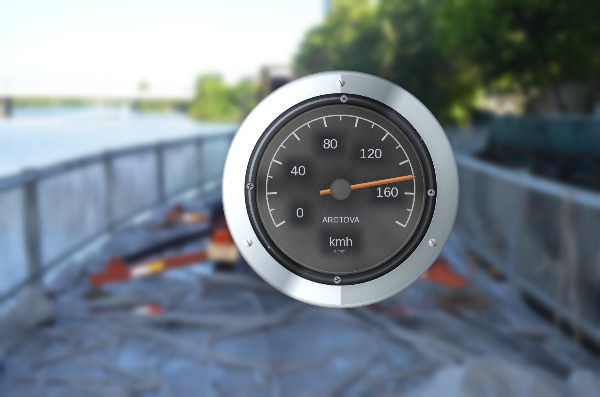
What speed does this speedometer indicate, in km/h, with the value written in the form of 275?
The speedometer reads 150
